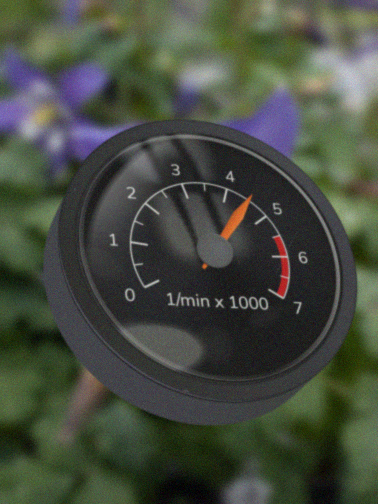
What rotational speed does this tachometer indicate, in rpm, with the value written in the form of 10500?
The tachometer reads 4500
